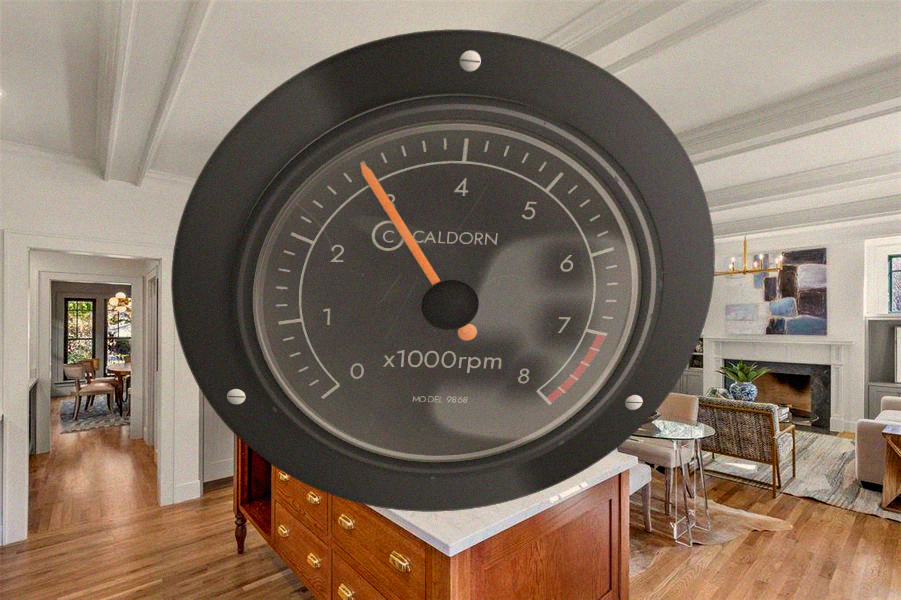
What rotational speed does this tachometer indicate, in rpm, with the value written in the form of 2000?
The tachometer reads 3000
